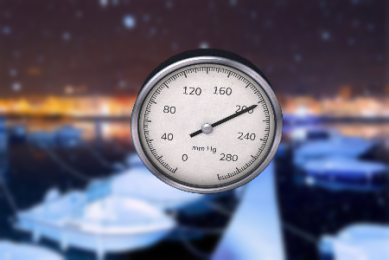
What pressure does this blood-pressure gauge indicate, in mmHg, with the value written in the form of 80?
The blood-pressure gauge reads 200
